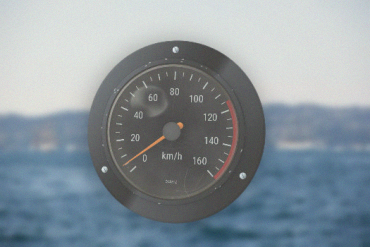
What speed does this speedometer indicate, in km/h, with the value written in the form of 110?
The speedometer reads 5
